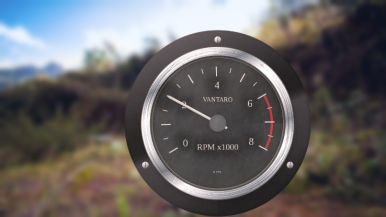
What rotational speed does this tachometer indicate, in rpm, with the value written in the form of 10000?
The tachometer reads 2000
